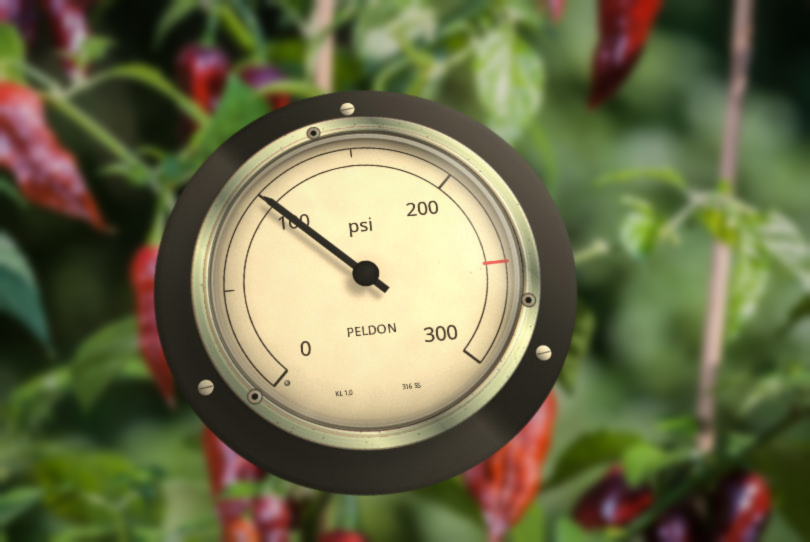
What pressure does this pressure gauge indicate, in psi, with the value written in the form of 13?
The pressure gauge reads 100
